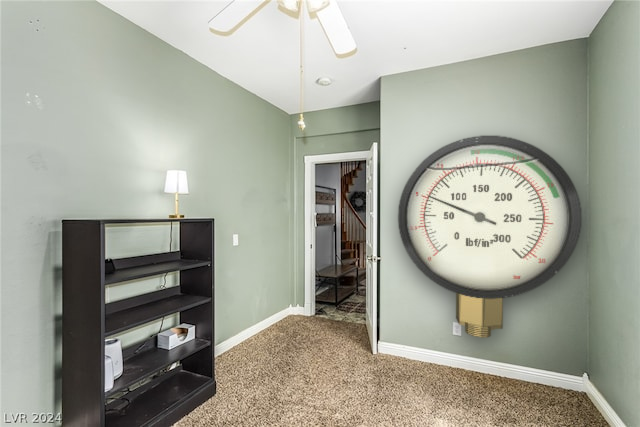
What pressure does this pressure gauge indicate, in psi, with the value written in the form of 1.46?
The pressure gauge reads 75
